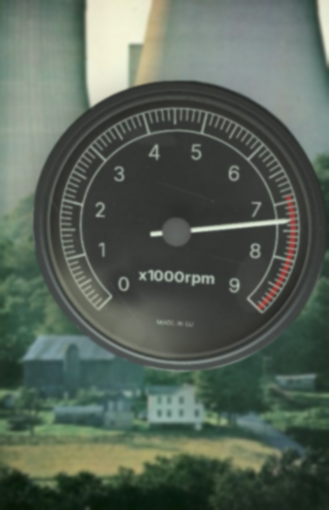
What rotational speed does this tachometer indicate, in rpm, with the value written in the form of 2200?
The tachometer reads 7300
